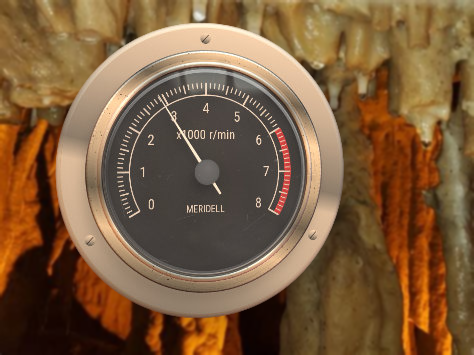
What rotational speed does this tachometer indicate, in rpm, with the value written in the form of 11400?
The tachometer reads 2900
